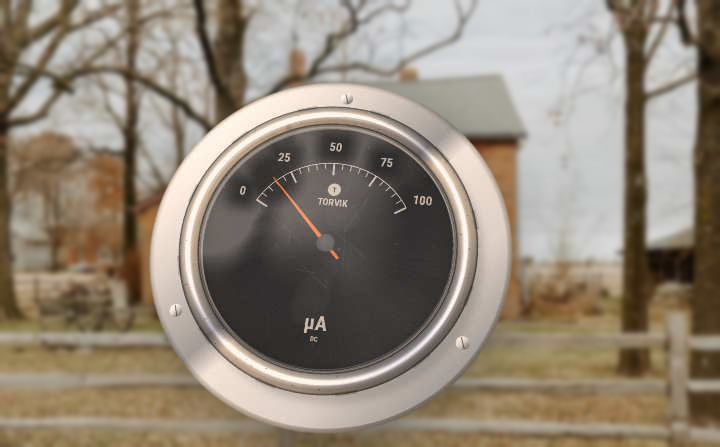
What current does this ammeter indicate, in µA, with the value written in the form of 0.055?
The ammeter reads 15
